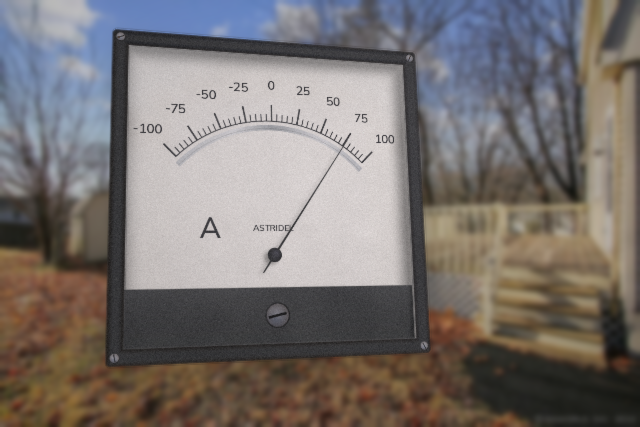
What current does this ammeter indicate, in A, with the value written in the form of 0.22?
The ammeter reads 75
